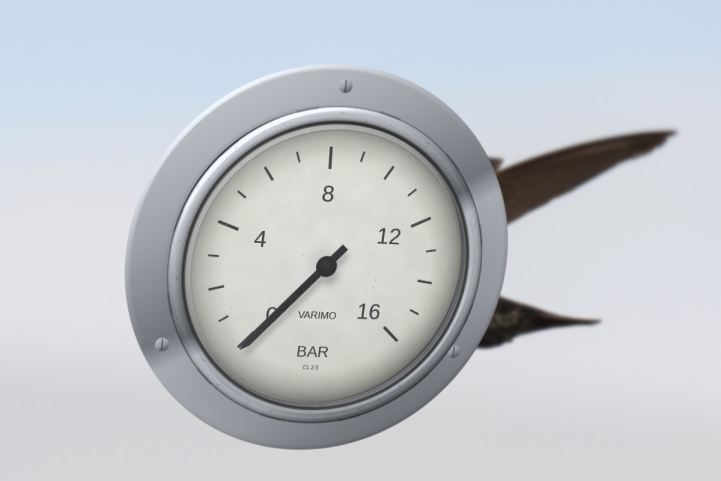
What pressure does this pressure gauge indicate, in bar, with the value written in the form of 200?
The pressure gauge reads 0
